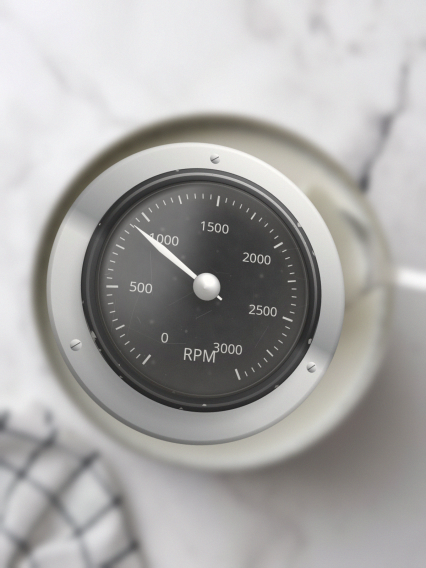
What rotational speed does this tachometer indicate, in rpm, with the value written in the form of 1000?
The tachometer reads 900
